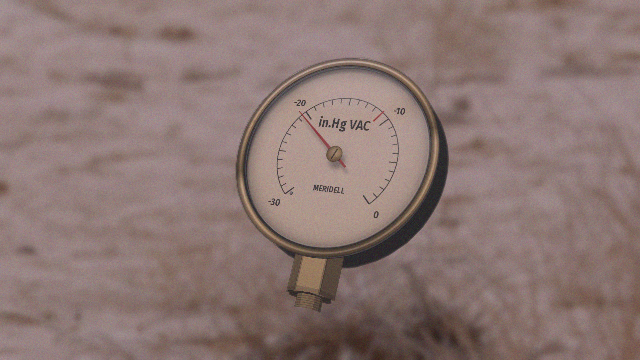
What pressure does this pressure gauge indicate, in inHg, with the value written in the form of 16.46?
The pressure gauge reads -20.5
